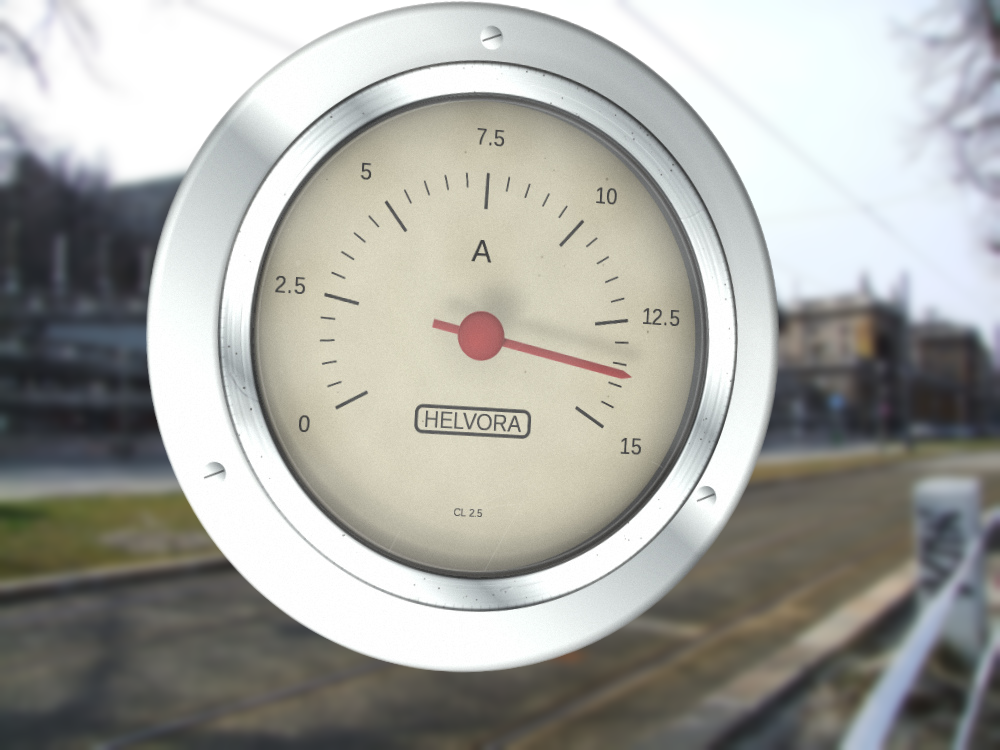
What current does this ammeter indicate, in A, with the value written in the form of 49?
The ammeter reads 13.75
